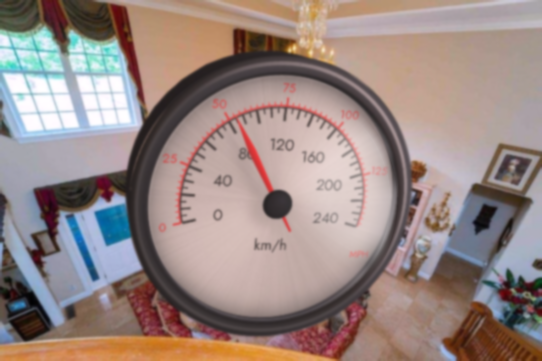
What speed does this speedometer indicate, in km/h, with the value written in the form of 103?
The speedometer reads 85
